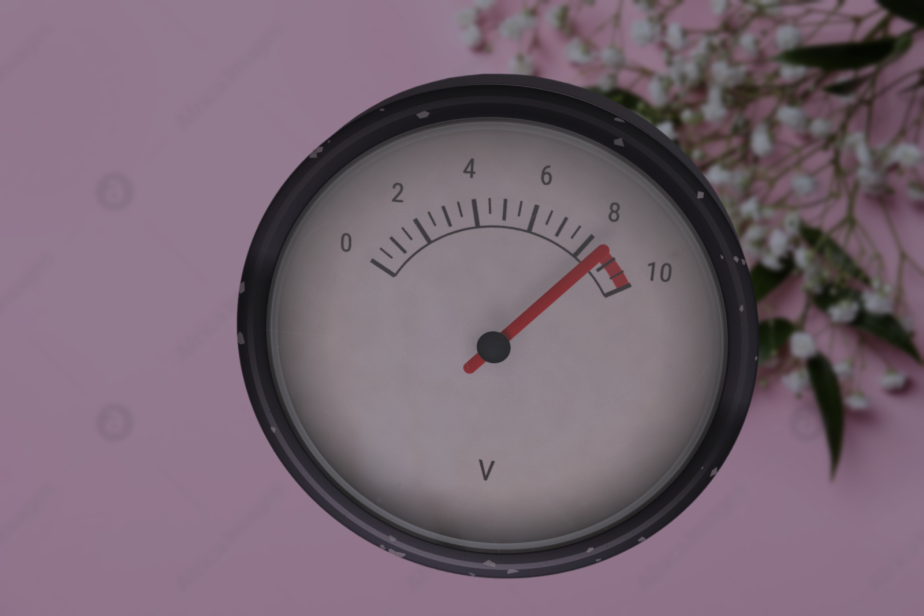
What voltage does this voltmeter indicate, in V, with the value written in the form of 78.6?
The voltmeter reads 8.5
